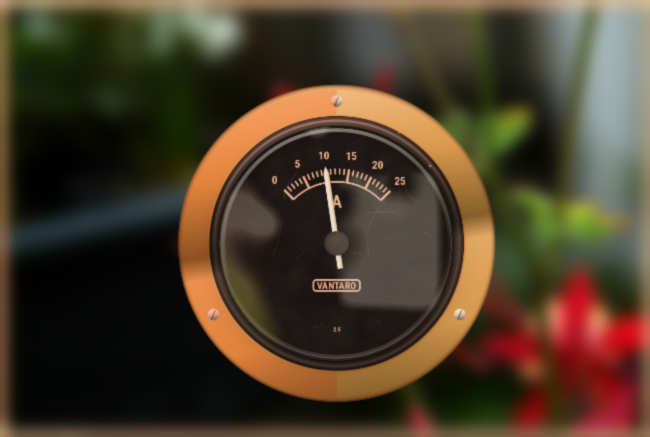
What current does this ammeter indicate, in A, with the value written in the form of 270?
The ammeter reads 10
